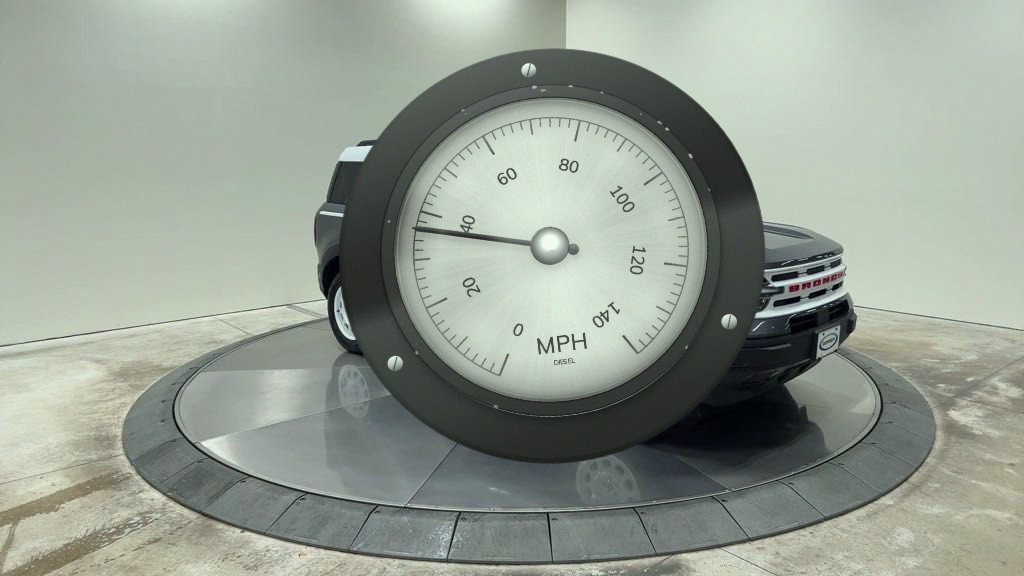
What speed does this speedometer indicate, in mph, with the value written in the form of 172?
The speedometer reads 36
